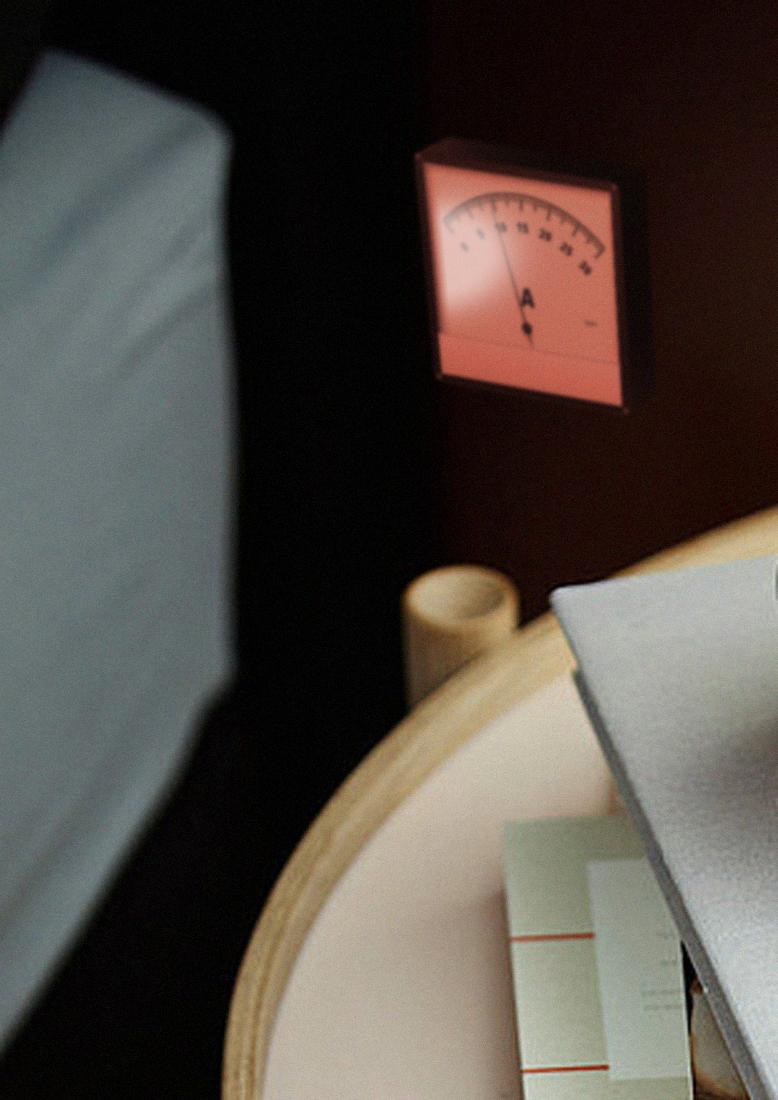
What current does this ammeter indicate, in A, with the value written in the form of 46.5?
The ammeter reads 10
